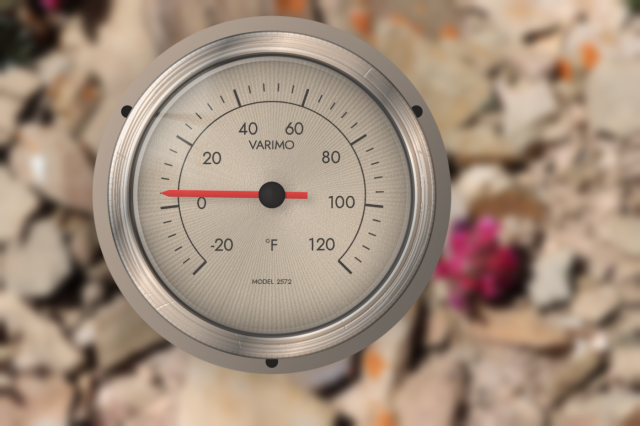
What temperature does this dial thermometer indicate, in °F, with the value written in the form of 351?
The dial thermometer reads 4
